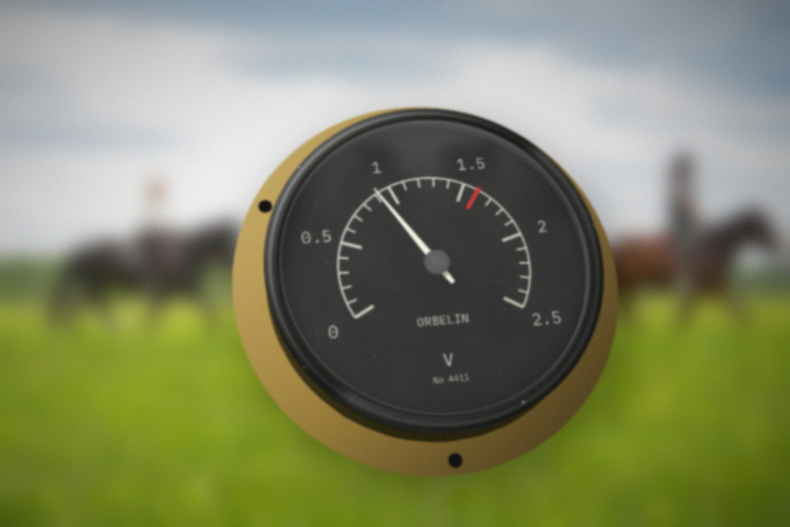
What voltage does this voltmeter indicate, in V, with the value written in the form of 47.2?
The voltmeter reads 0.9
